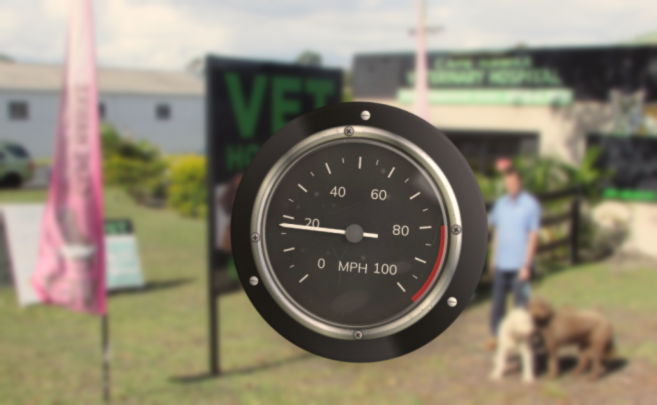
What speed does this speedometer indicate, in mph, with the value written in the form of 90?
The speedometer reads 17.5
